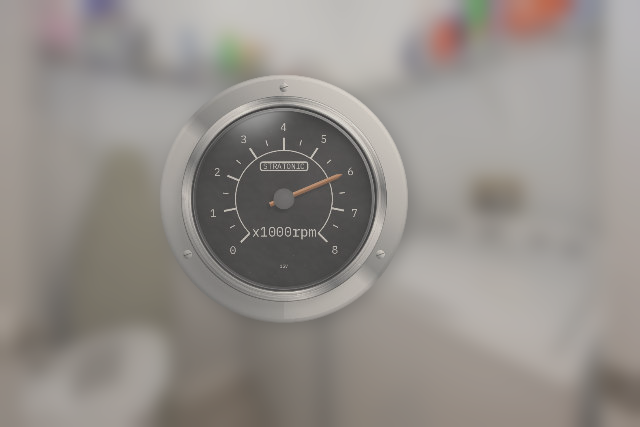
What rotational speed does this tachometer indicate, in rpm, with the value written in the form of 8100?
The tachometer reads 6000
